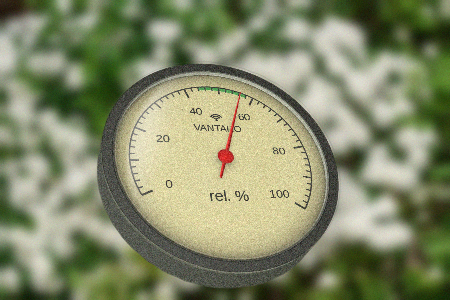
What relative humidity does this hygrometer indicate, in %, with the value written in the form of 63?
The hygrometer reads 56
